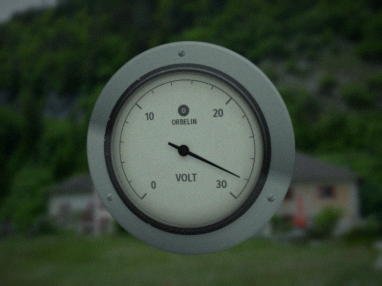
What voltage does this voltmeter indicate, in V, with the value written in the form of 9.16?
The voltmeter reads 28
